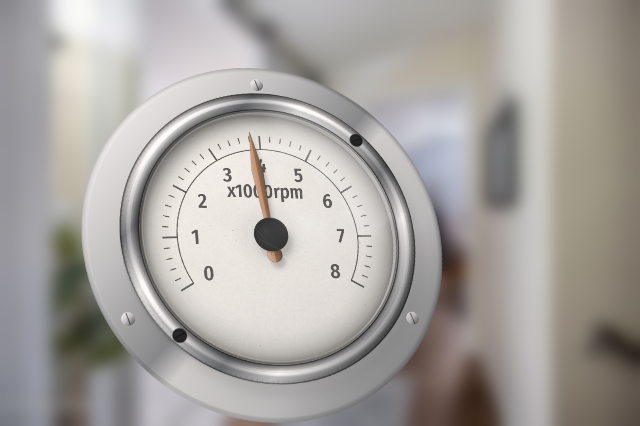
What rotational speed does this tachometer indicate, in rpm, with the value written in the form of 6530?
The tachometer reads 3800
